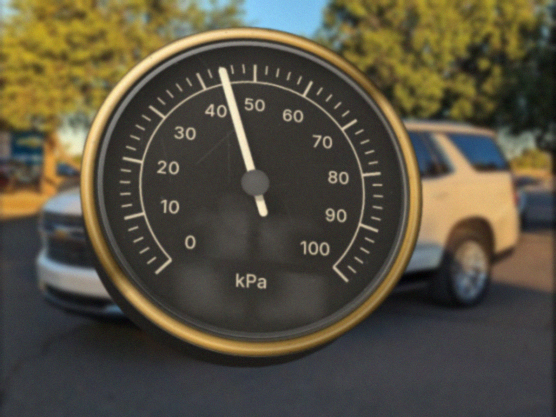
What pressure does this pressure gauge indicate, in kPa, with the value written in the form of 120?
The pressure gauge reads 44
